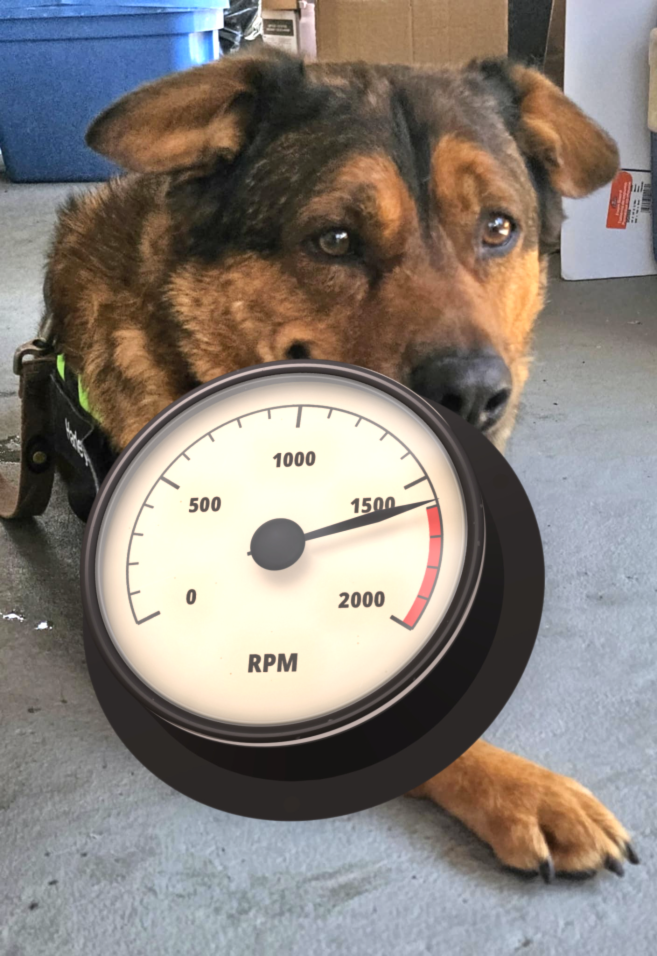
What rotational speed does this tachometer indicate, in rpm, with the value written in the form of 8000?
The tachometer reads 1600
